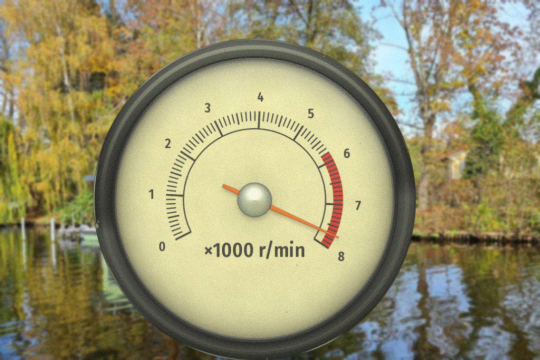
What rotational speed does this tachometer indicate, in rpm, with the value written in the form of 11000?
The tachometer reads 7700
